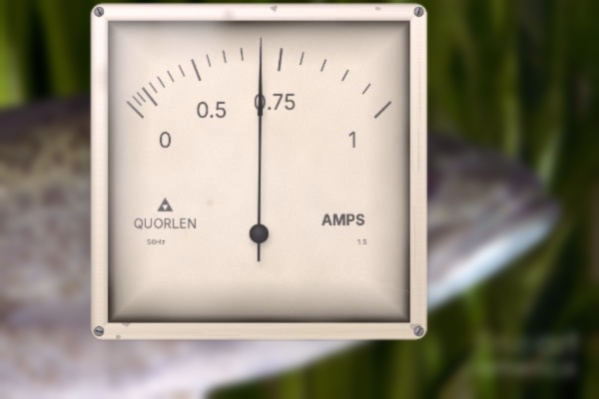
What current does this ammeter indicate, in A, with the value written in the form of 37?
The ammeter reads 0.7
